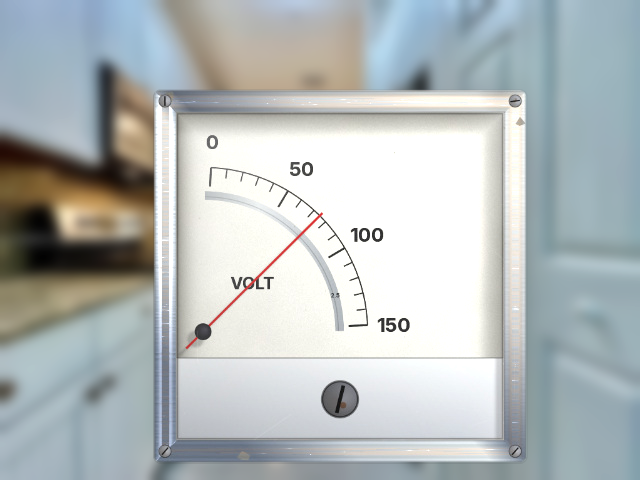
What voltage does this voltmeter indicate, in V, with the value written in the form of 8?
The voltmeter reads 75
